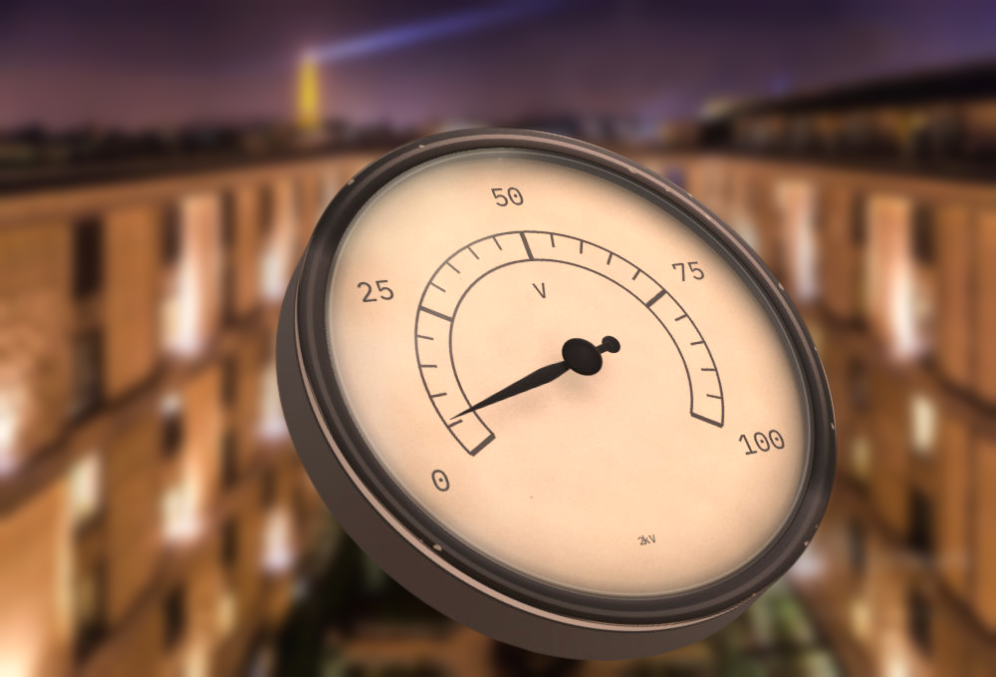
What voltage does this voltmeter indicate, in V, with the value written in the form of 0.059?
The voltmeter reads 5
